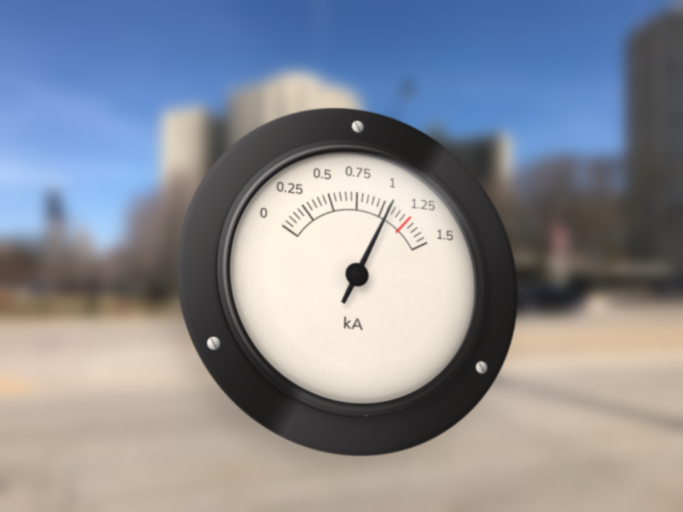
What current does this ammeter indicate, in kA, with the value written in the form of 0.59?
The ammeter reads 1.05
